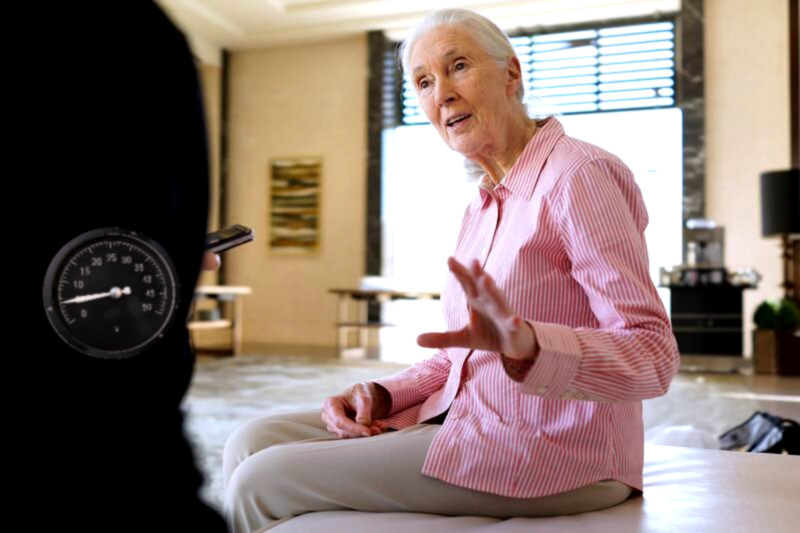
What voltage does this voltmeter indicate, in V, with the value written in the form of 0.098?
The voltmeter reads 5
